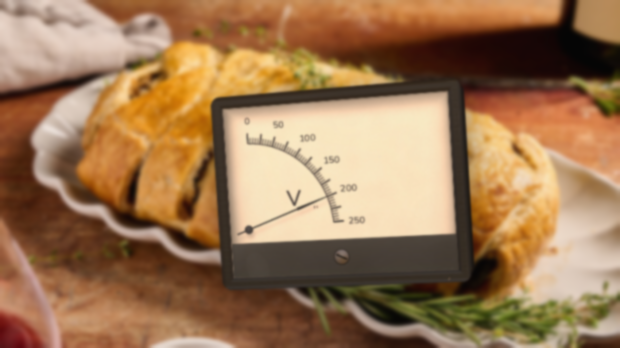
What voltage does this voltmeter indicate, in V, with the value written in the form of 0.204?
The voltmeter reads 200
